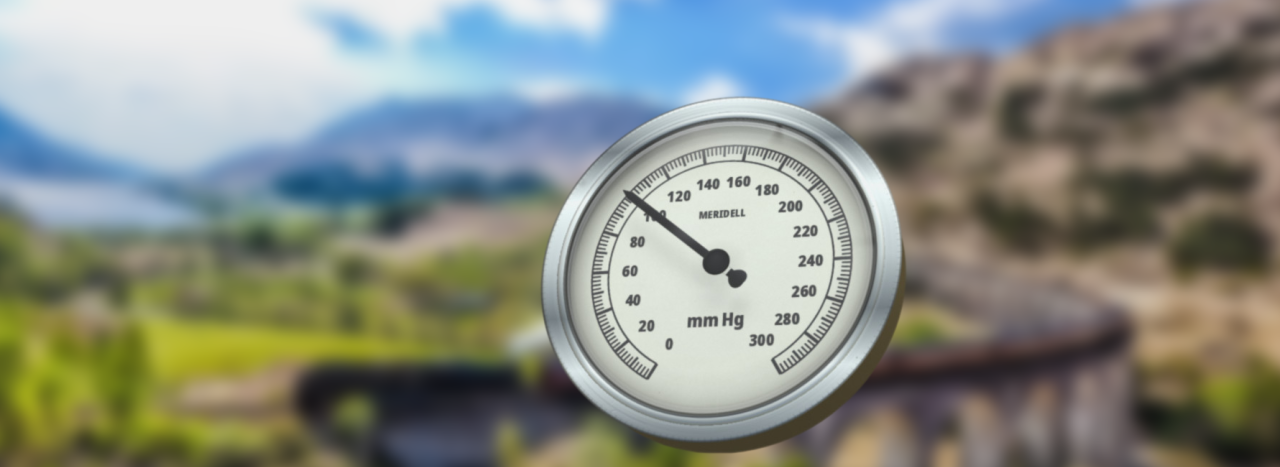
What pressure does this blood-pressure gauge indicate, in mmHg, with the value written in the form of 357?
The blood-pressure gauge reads 100
